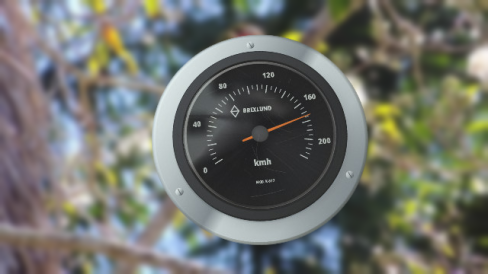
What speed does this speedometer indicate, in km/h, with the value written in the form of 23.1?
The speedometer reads 175
